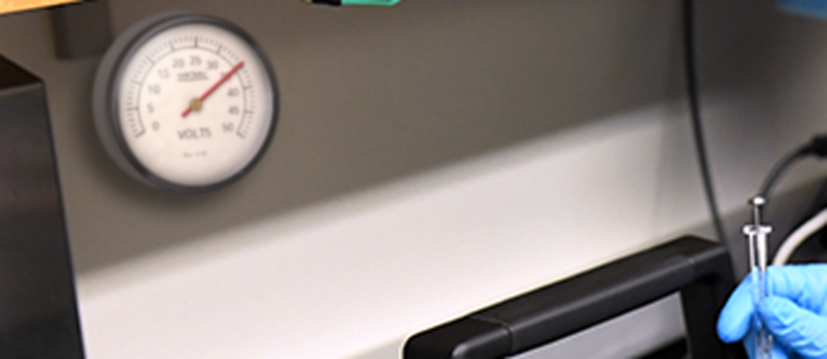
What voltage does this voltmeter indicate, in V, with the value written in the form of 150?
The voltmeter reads 35
